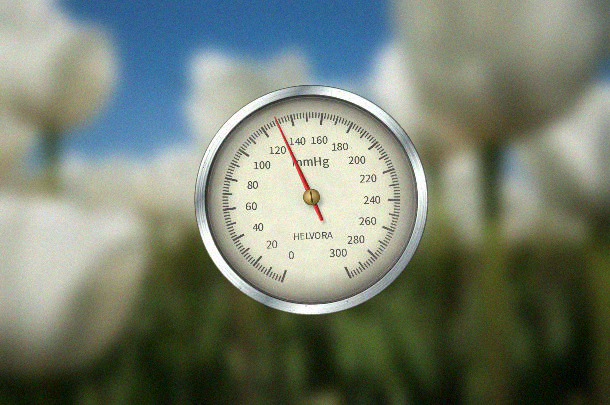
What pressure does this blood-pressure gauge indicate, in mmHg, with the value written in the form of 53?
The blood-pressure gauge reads 130
